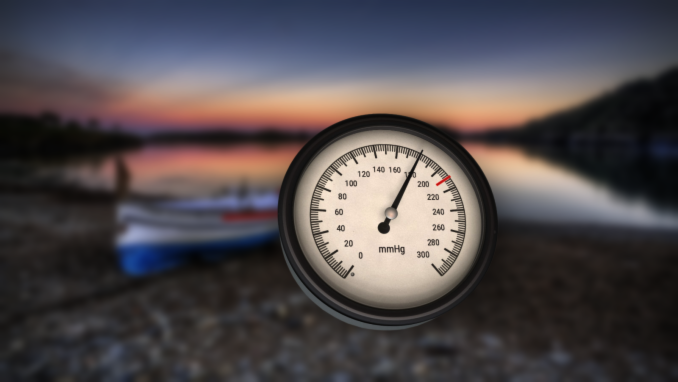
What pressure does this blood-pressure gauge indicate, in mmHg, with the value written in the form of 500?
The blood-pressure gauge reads 180
